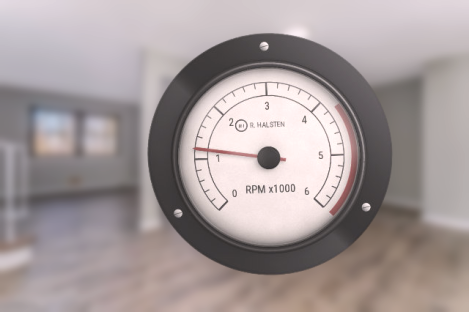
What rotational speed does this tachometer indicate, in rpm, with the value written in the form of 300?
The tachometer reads 1200
